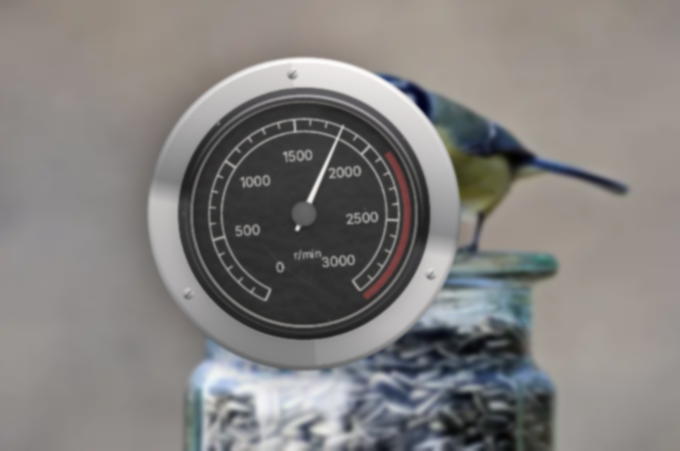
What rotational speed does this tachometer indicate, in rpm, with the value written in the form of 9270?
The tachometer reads 1800
